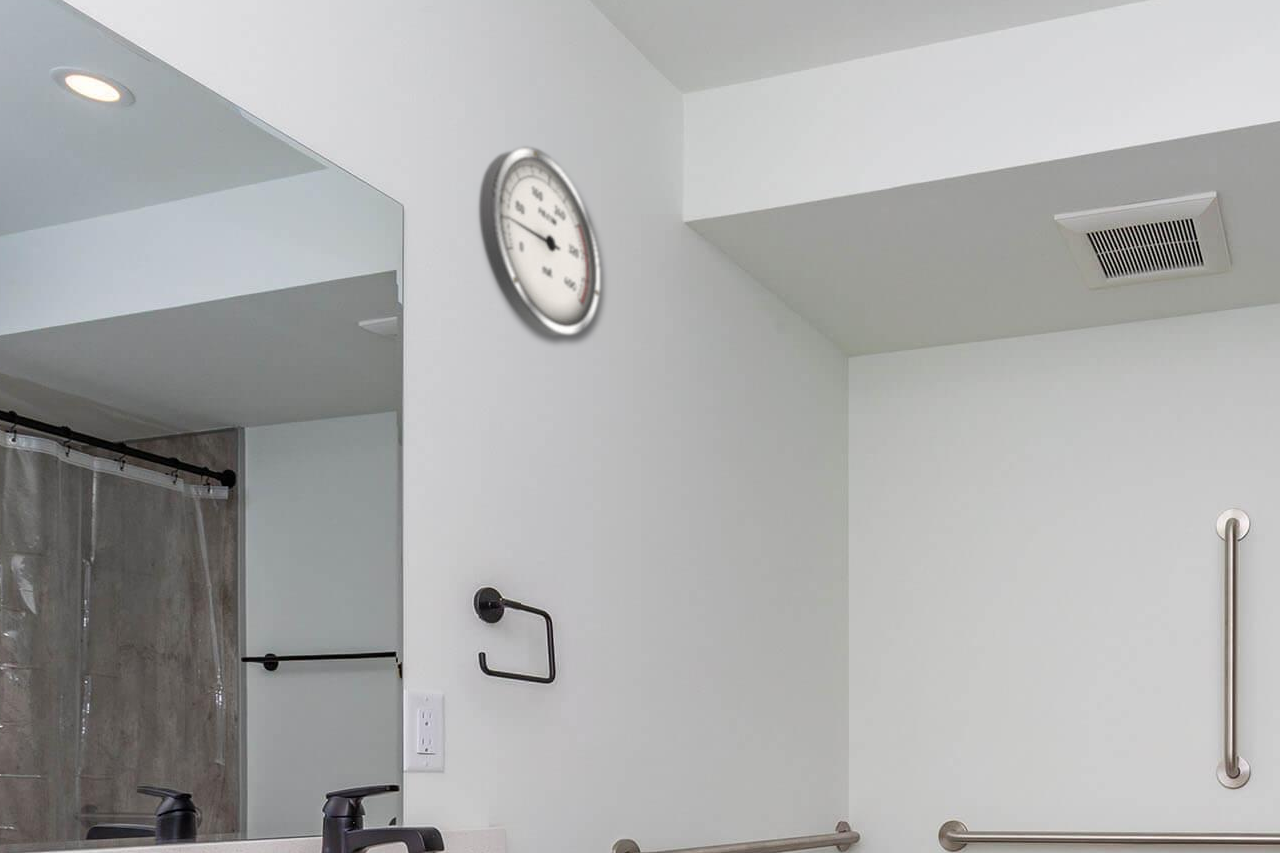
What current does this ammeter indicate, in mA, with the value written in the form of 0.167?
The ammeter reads 40
